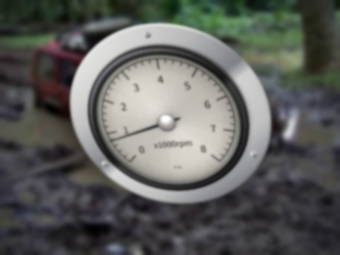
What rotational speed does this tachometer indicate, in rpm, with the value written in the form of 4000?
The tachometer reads 800
